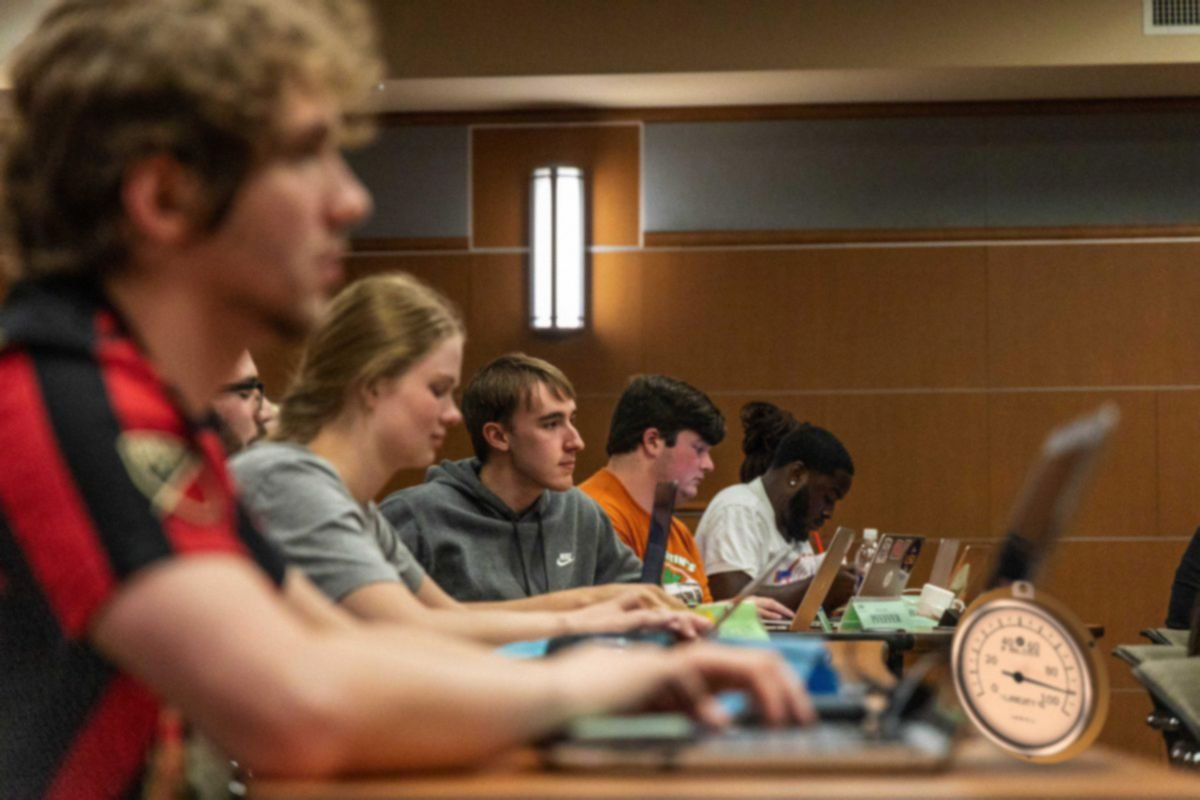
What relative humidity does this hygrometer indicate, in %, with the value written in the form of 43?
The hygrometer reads 90
